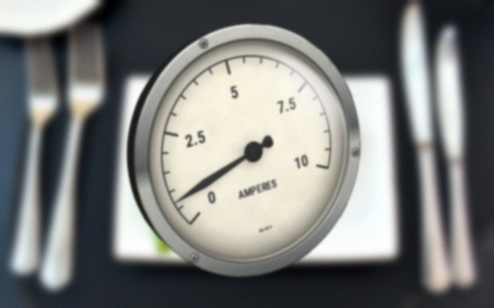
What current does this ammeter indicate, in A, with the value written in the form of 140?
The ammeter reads 0.75
